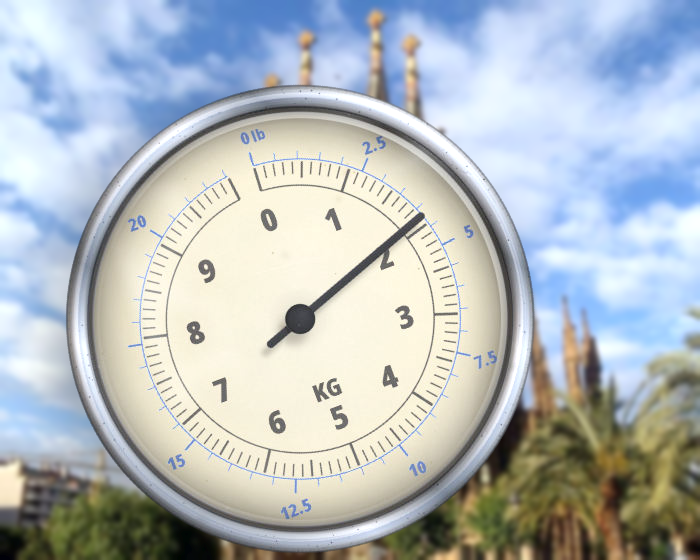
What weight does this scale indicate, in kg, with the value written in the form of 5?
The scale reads 1.9
